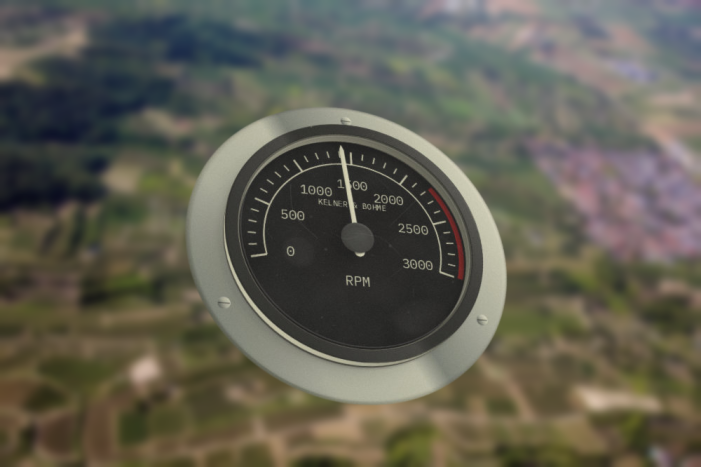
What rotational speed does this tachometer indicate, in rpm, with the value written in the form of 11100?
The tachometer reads 1400
